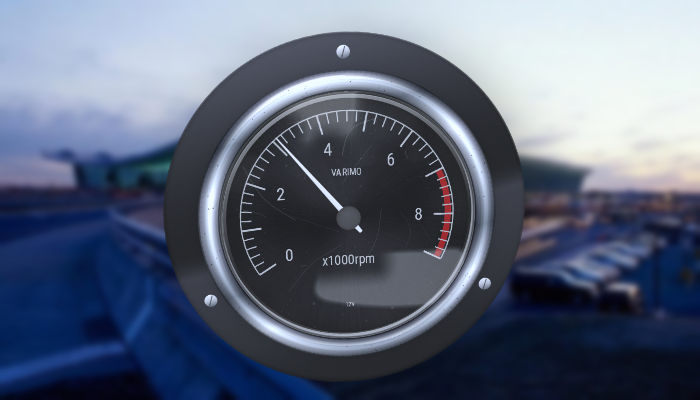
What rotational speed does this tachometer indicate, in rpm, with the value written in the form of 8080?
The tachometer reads 3100
